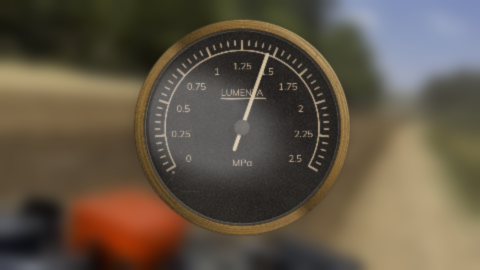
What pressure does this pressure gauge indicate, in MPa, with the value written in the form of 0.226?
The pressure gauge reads 1.45
